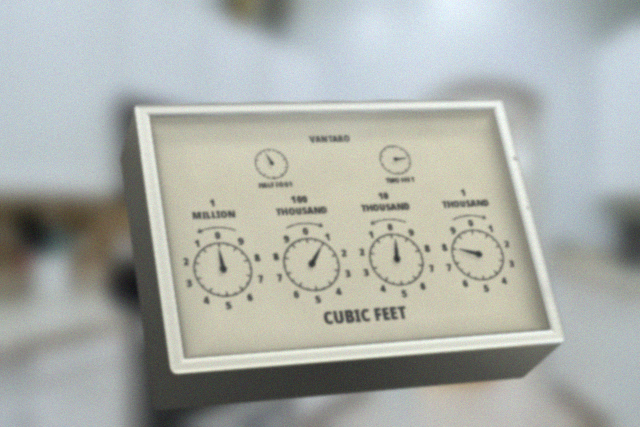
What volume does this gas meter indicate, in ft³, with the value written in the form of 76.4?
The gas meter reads 9800
